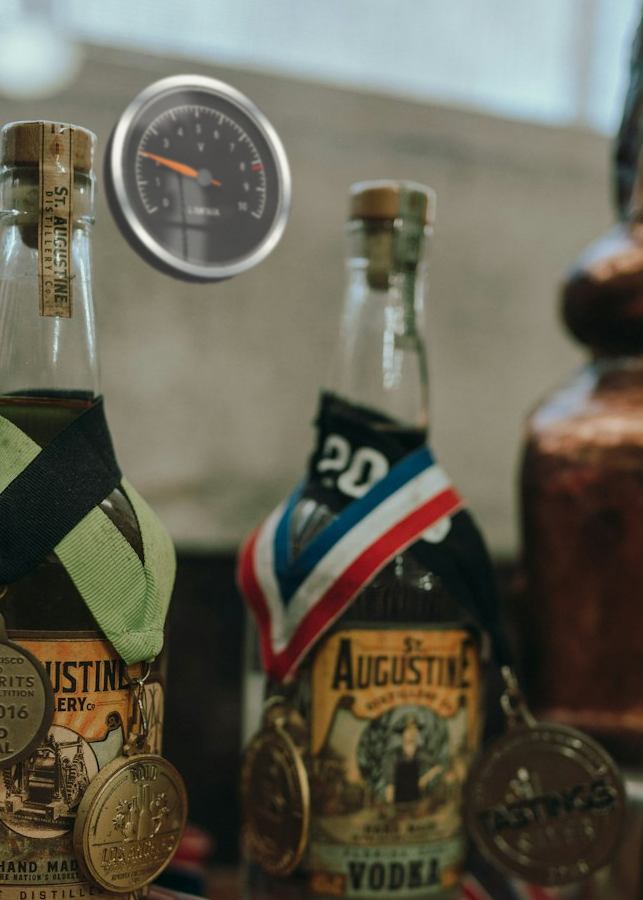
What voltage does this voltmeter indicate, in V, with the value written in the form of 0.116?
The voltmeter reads 2
